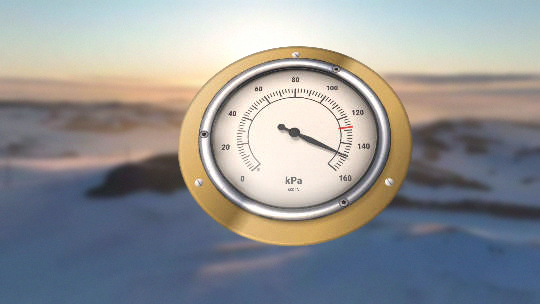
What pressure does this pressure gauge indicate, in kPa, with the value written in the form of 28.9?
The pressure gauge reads 150
